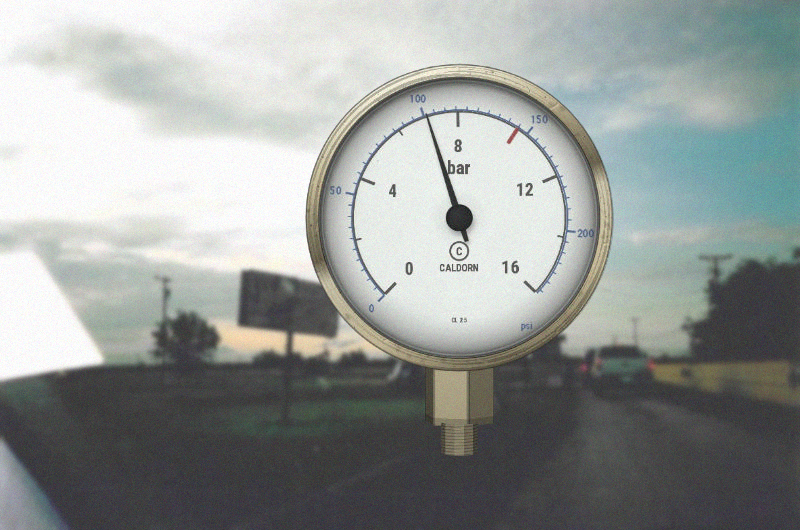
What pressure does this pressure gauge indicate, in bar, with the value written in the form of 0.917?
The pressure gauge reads 7
